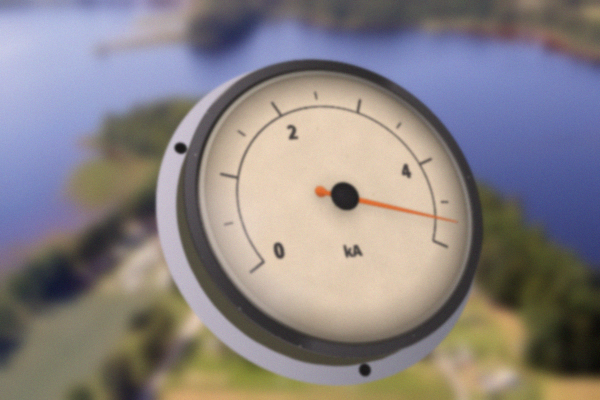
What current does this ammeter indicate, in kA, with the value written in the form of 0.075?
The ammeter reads 4.75
